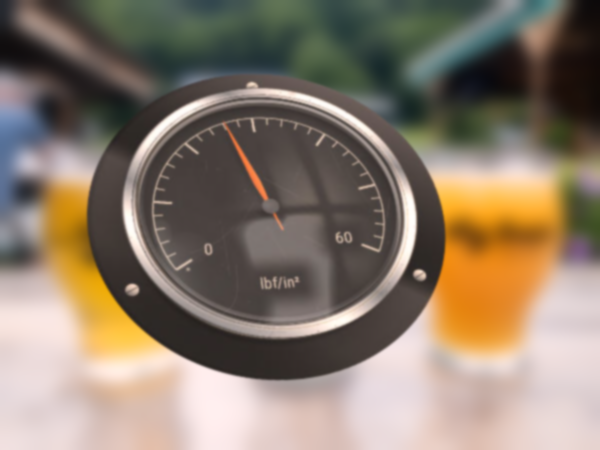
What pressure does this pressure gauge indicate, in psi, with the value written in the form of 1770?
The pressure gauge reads 26
